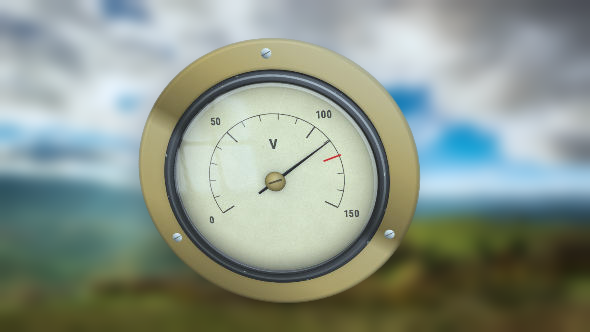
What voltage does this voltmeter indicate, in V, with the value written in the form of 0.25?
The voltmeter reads 110
